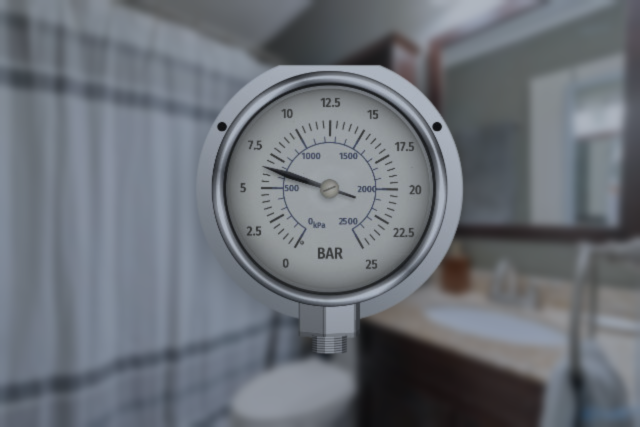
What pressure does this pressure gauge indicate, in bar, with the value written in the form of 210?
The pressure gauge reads 6.5
